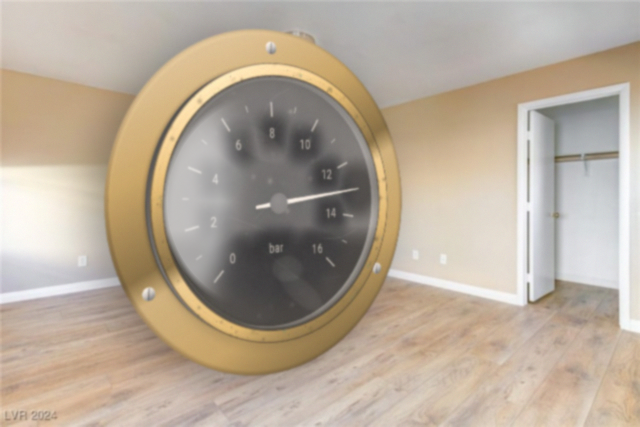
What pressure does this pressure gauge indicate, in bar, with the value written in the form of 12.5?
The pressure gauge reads 13
